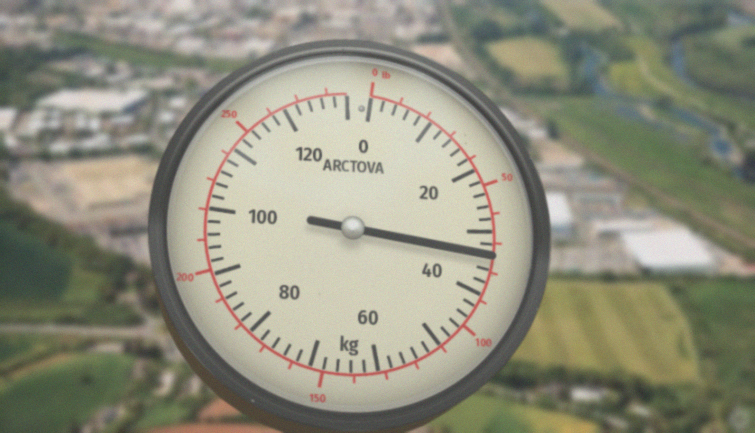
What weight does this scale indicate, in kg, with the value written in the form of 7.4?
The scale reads 34
